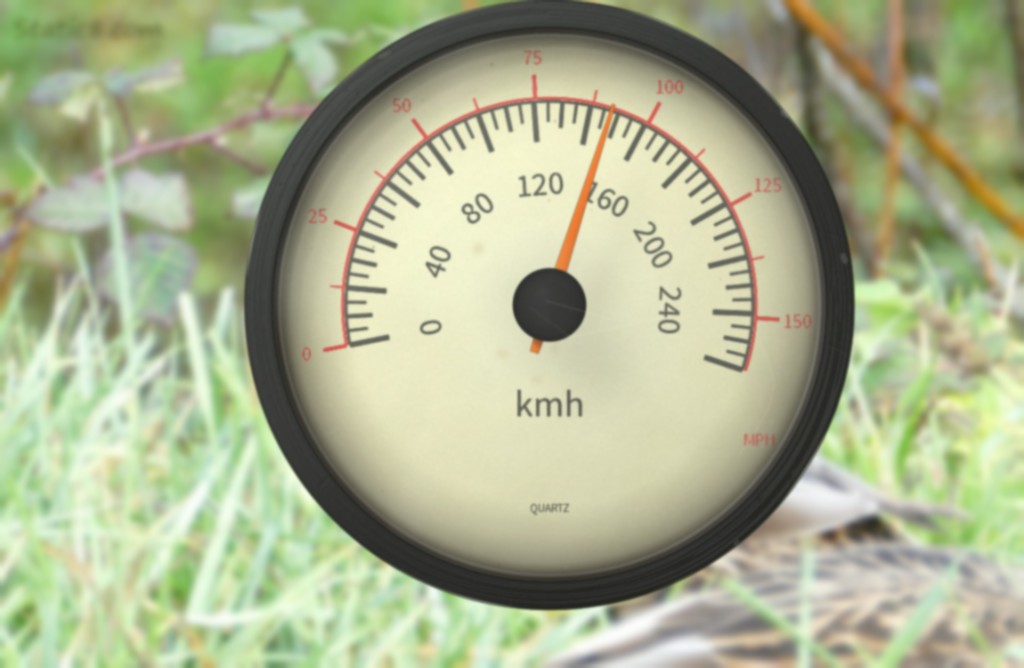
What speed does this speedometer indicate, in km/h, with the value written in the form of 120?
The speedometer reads 147.5
